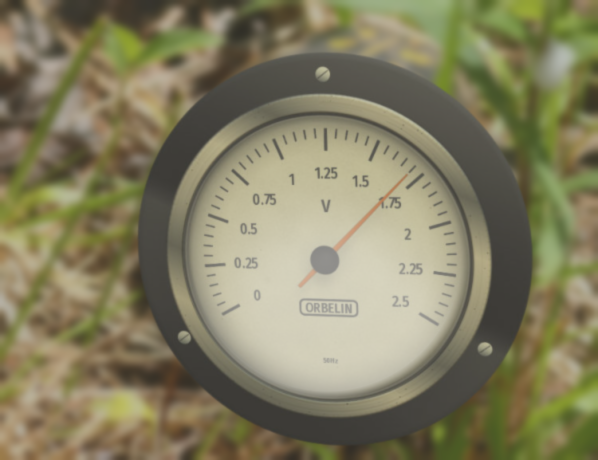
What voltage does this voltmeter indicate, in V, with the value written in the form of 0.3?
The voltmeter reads 1.7
